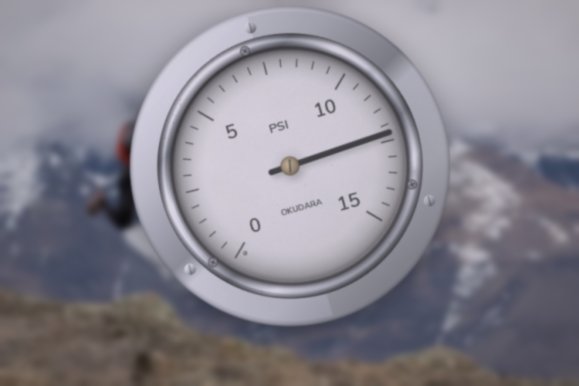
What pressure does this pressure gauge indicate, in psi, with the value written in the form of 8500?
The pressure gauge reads 12.25
